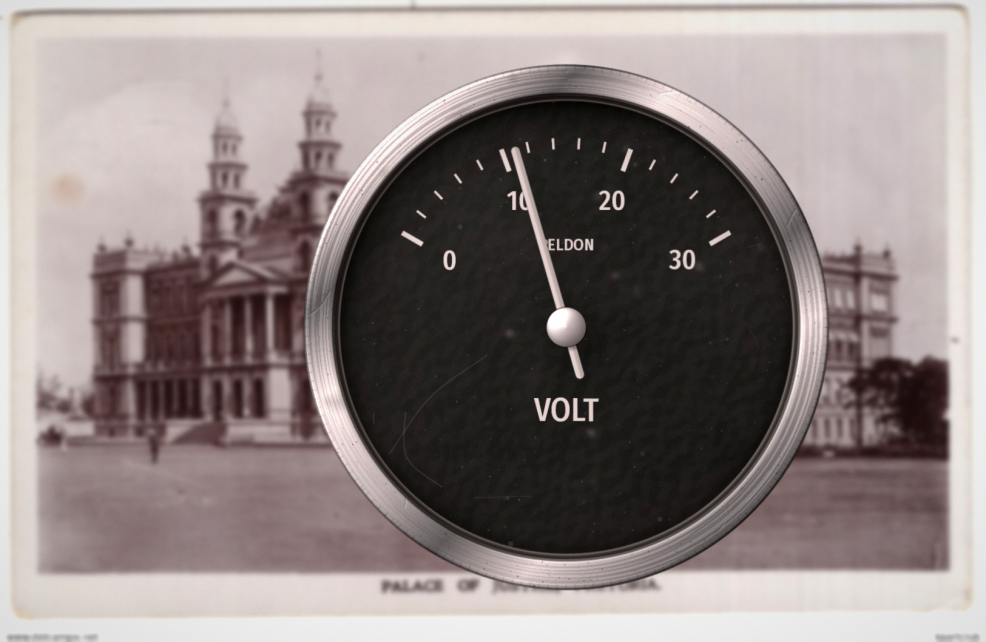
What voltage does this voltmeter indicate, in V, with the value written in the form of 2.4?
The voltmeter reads 11
